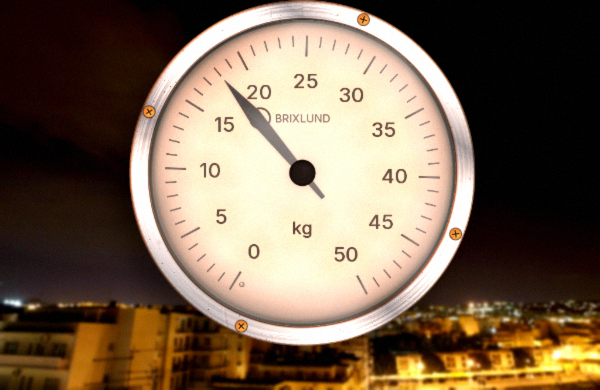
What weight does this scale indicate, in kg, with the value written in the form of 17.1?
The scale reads 18
